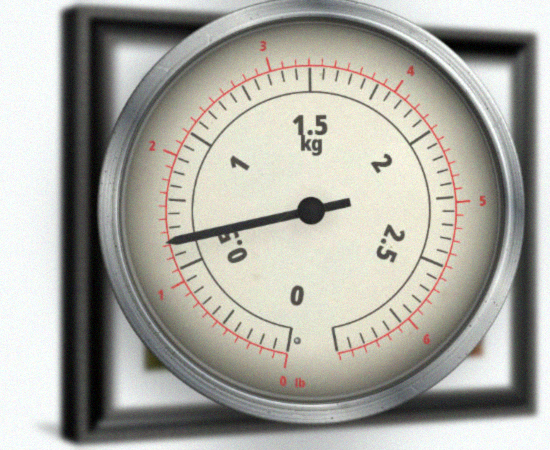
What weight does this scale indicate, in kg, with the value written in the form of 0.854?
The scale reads 0.6
